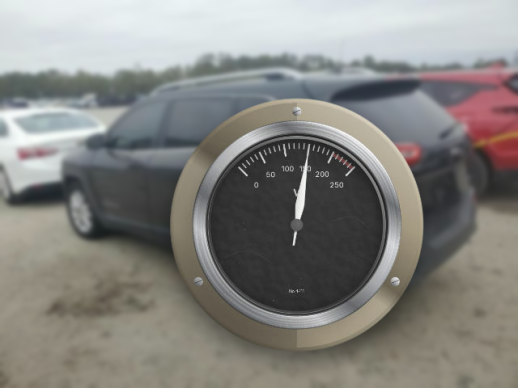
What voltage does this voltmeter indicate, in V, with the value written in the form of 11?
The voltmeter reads 150
